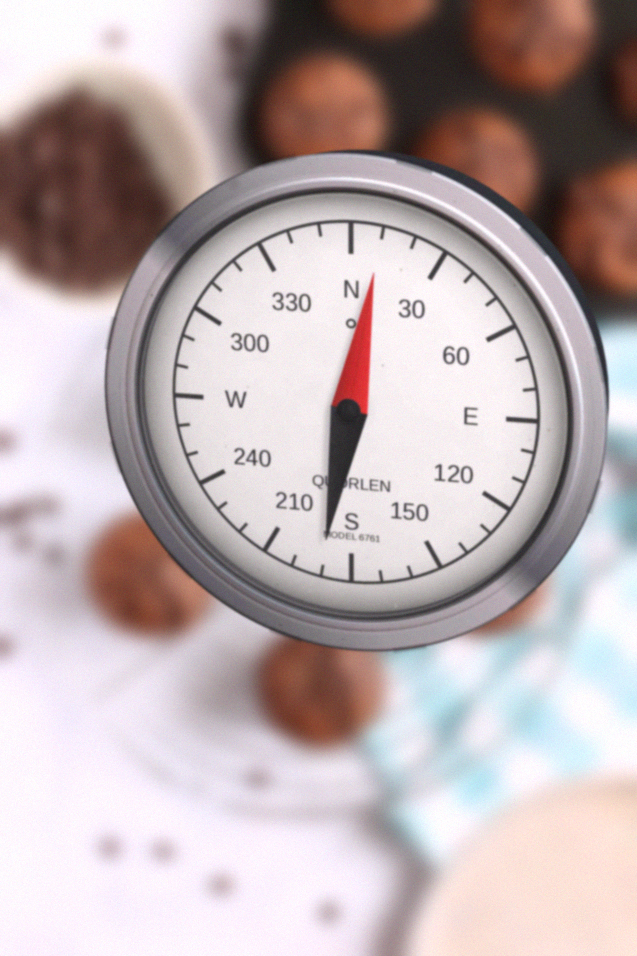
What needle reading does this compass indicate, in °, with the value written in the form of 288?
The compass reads 10
